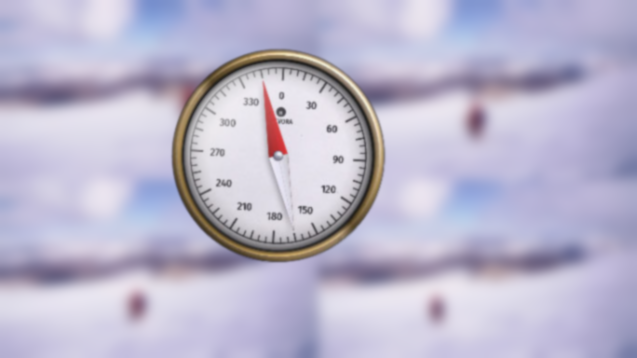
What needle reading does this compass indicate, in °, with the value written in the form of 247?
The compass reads 345
